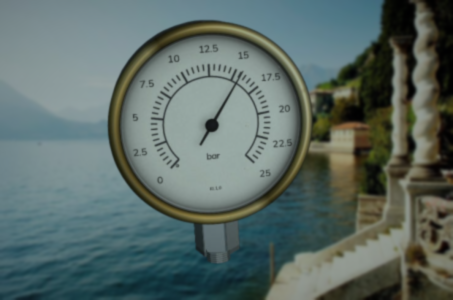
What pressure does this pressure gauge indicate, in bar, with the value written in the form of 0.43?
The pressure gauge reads 15.5
